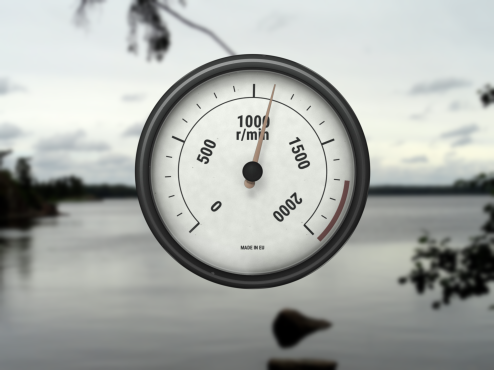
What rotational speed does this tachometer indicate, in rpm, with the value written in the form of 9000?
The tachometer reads 1100
